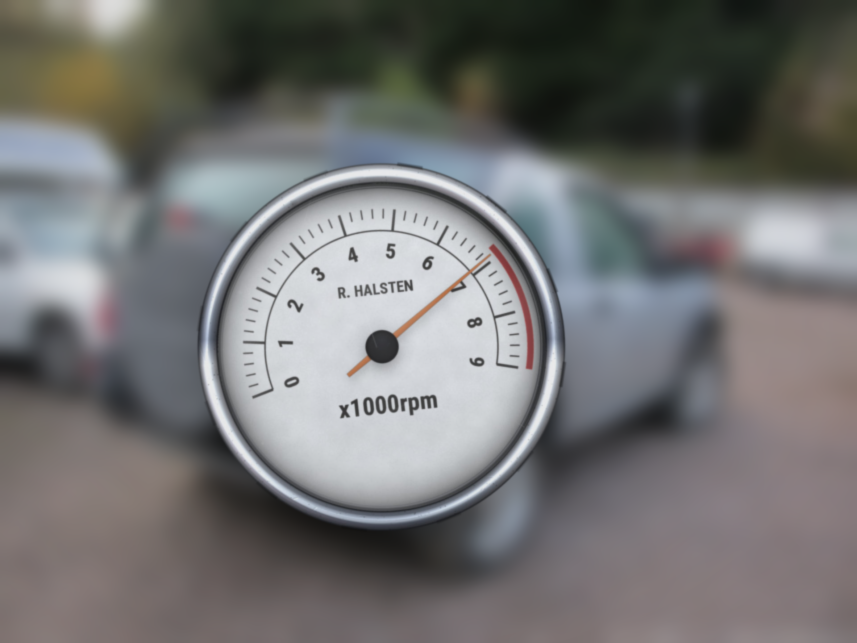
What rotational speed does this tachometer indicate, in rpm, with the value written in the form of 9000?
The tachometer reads 6900
